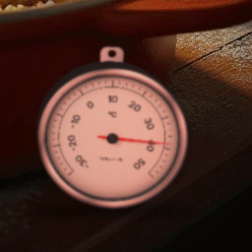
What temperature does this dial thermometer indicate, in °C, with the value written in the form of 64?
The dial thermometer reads 38
